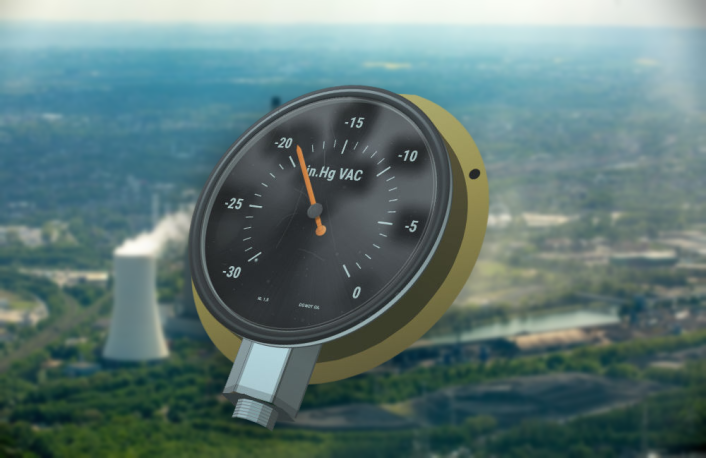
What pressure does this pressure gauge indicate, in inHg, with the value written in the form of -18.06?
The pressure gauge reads -19
